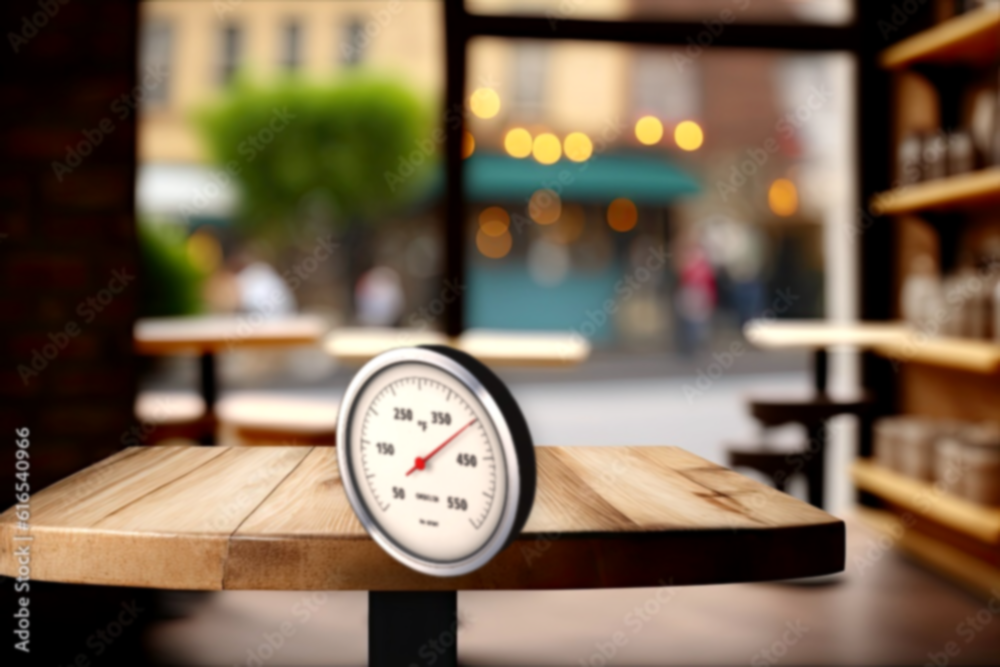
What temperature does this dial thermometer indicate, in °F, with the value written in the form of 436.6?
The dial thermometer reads 400
